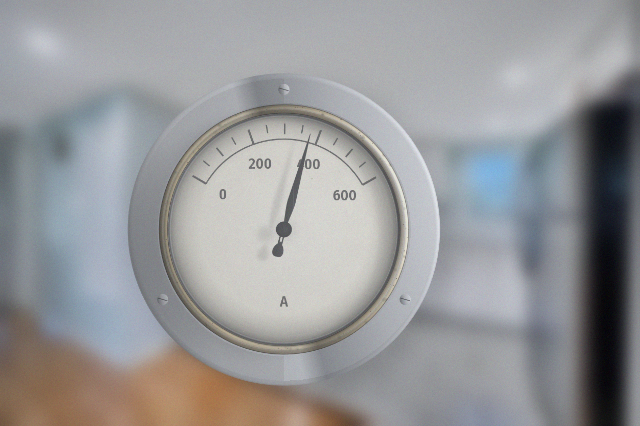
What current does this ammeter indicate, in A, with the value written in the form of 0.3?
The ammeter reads 375
